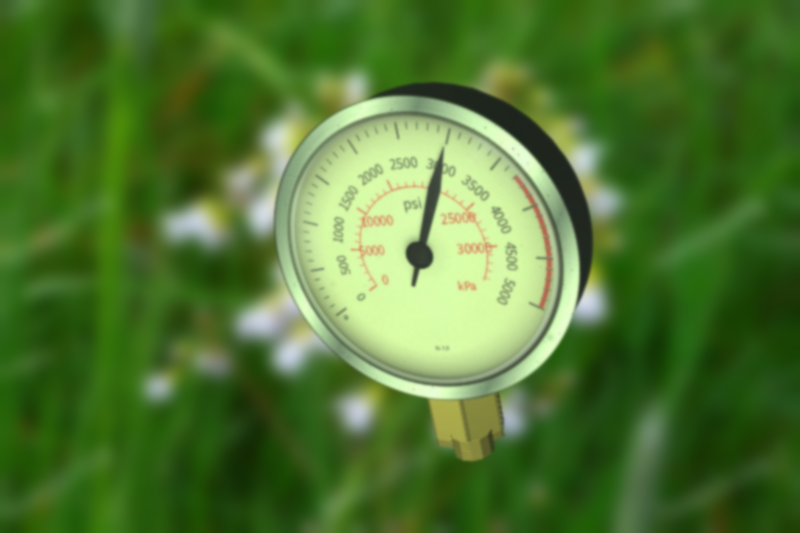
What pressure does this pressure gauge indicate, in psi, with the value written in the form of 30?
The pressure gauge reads 3000
